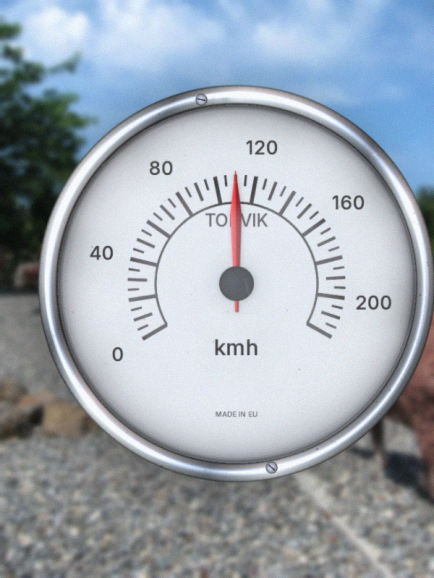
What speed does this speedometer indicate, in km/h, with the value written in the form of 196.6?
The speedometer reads 110
